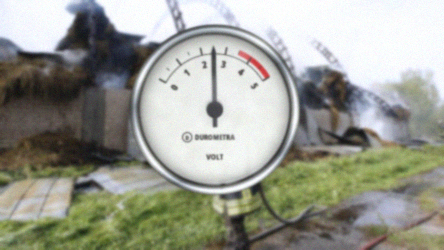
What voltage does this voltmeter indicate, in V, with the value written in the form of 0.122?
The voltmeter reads 2.5
